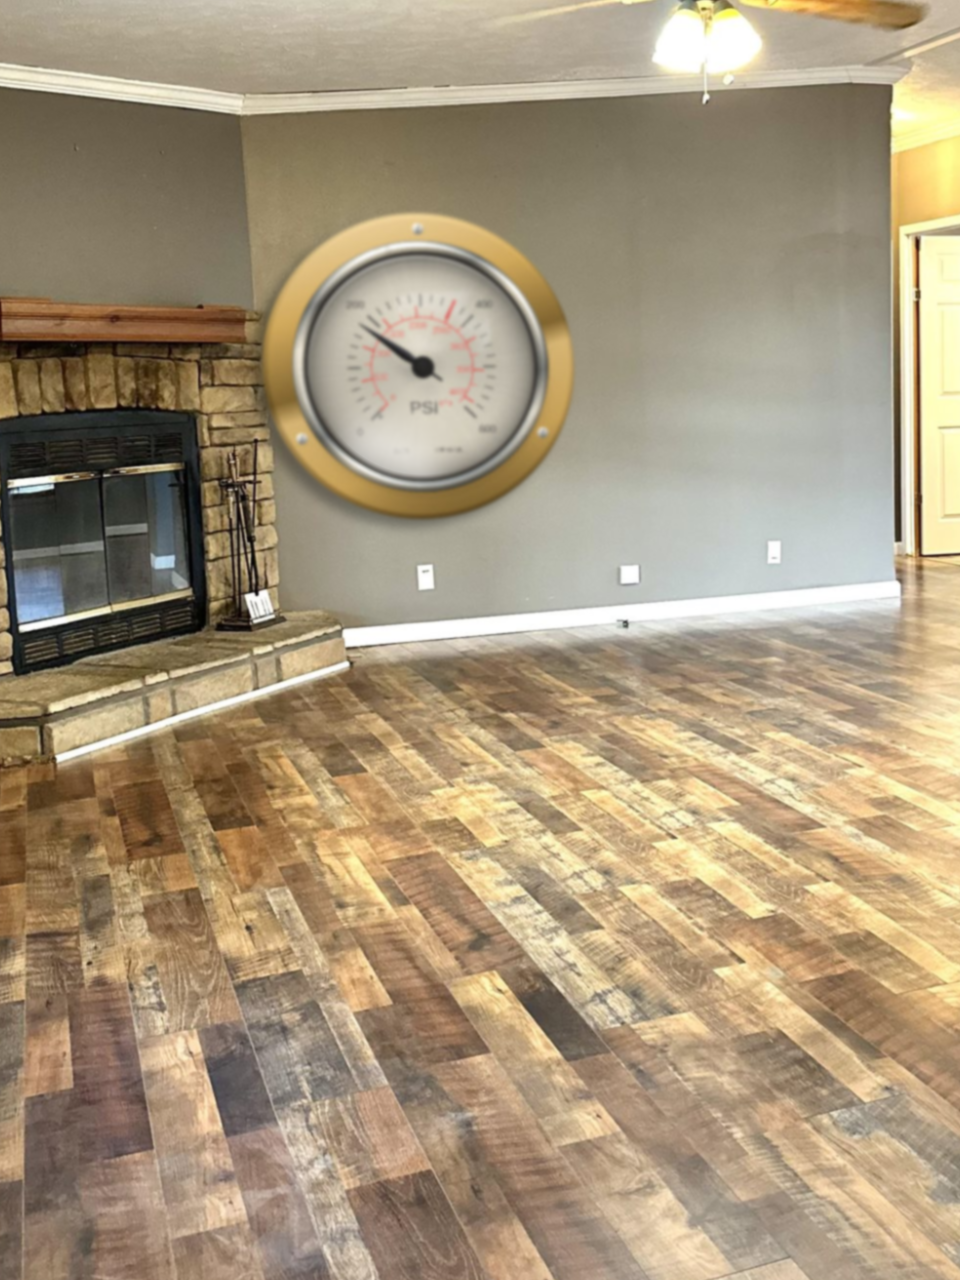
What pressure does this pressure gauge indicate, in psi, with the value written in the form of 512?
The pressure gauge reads 180
